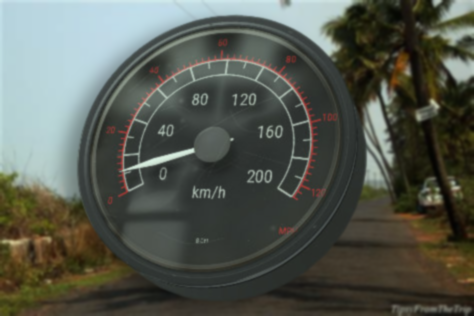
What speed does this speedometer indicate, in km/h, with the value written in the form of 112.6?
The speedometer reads 10
